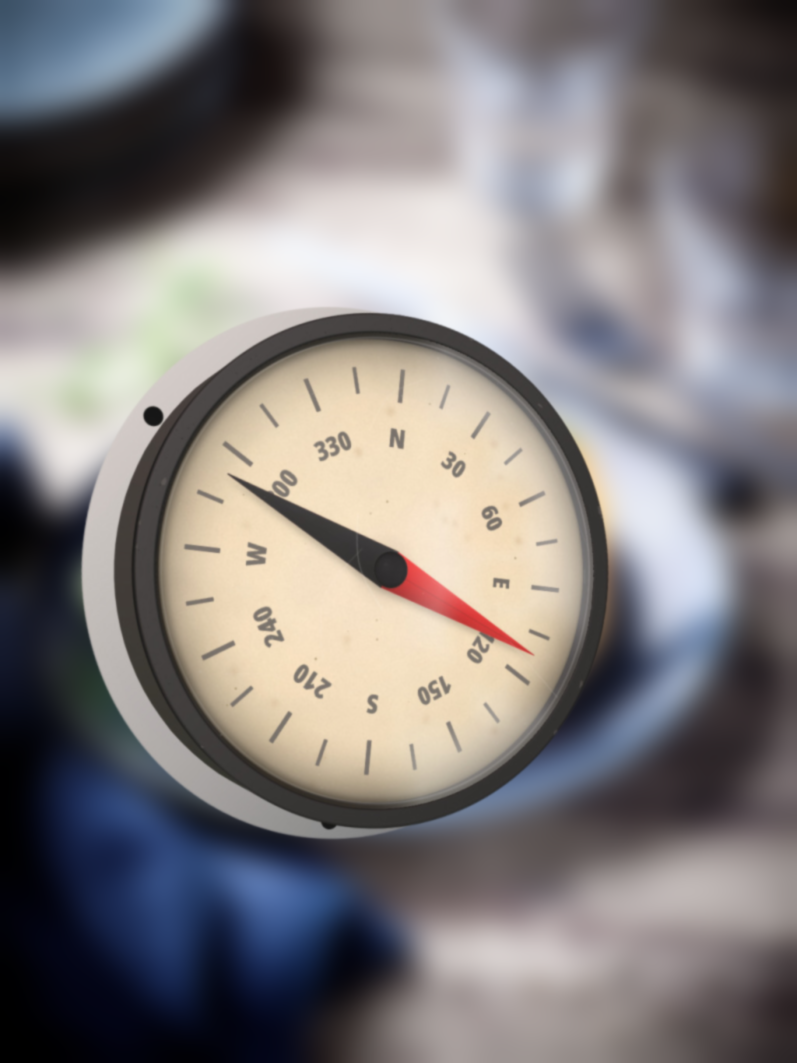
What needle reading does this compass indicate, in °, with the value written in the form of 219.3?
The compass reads 112.5
